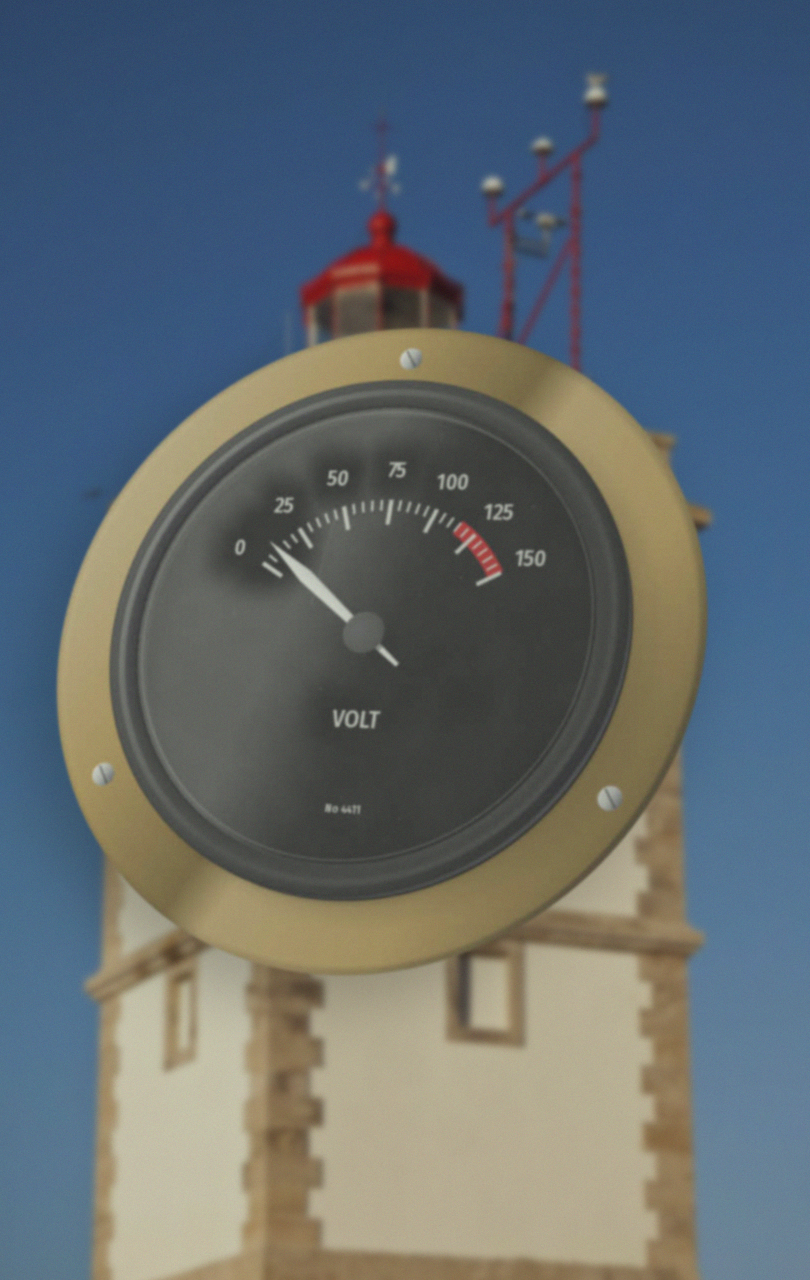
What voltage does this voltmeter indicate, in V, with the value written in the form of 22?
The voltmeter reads 10
